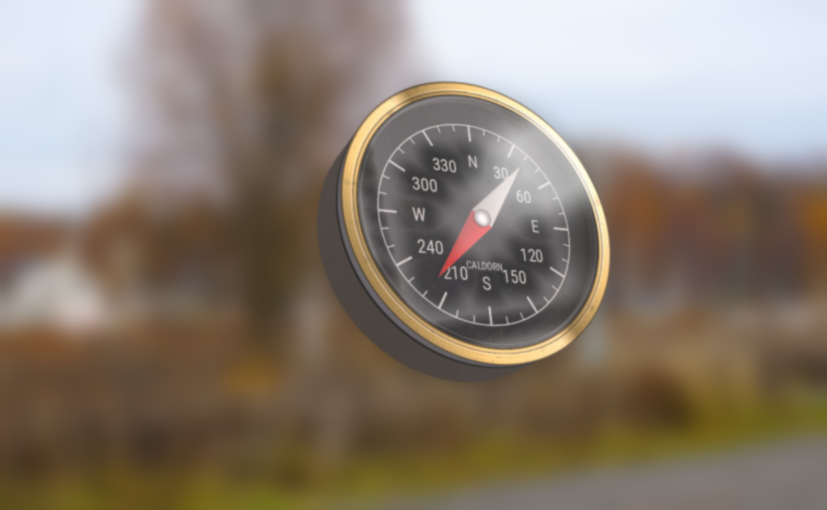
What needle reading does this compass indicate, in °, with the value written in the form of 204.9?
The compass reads 220
